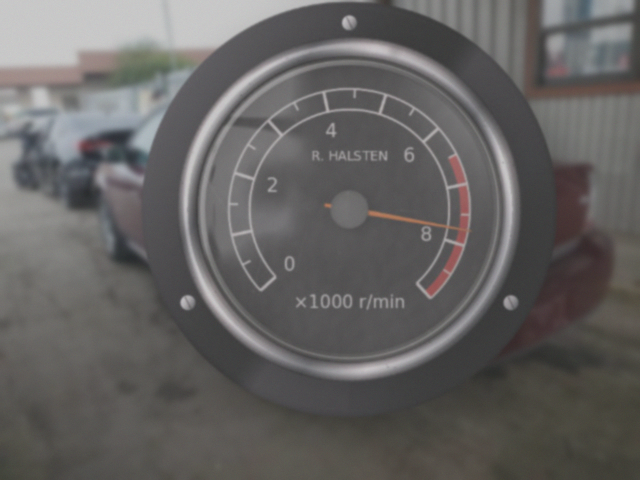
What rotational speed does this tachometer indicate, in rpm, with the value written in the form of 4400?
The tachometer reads 7750
